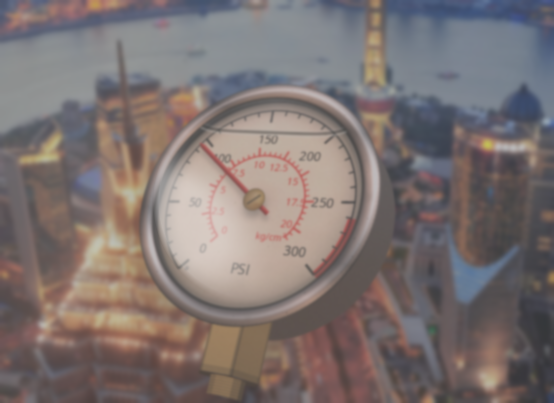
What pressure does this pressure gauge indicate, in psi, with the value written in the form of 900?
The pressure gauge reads 95
